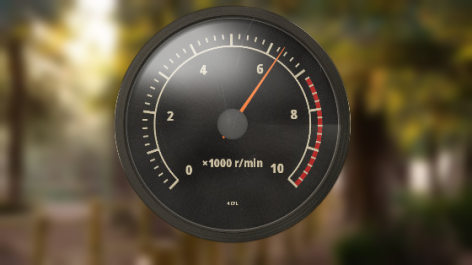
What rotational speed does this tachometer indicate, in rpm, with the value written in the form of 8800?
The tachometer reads 6300
